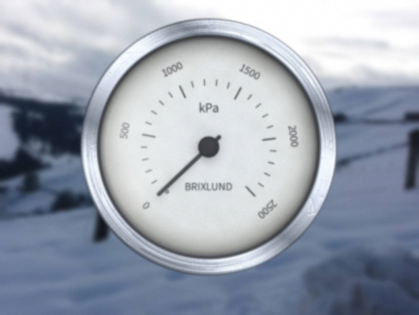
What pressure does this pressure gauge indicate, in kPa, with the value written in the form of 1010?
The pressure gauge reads 0
